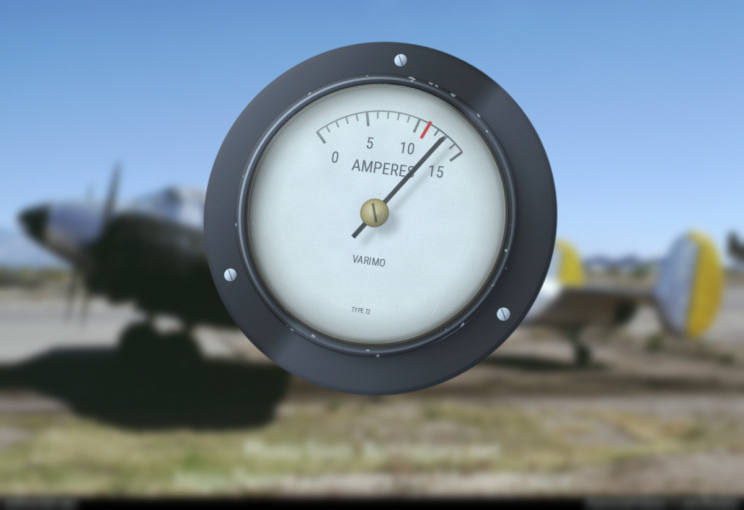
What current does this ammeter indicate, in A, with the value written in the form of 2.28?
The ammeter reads 13
